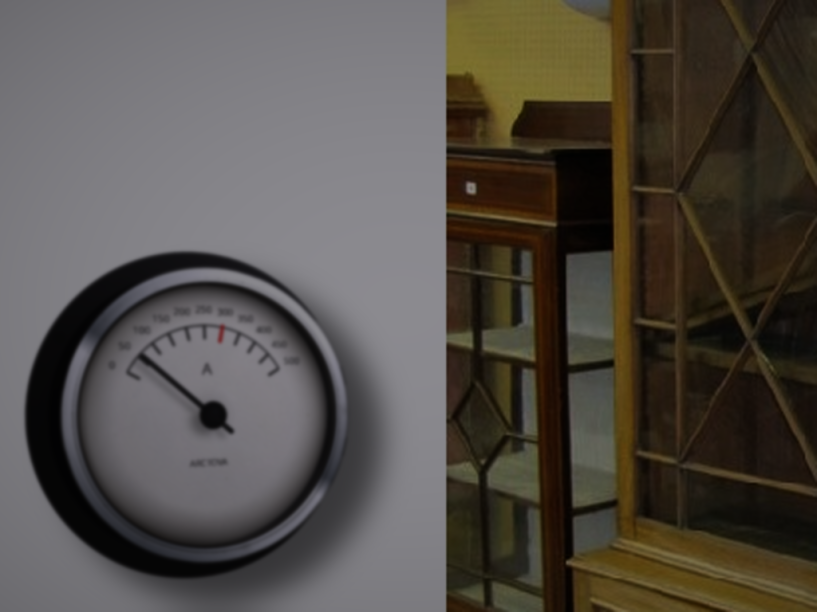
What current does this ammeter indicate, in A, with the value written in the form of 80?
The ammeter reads 50
